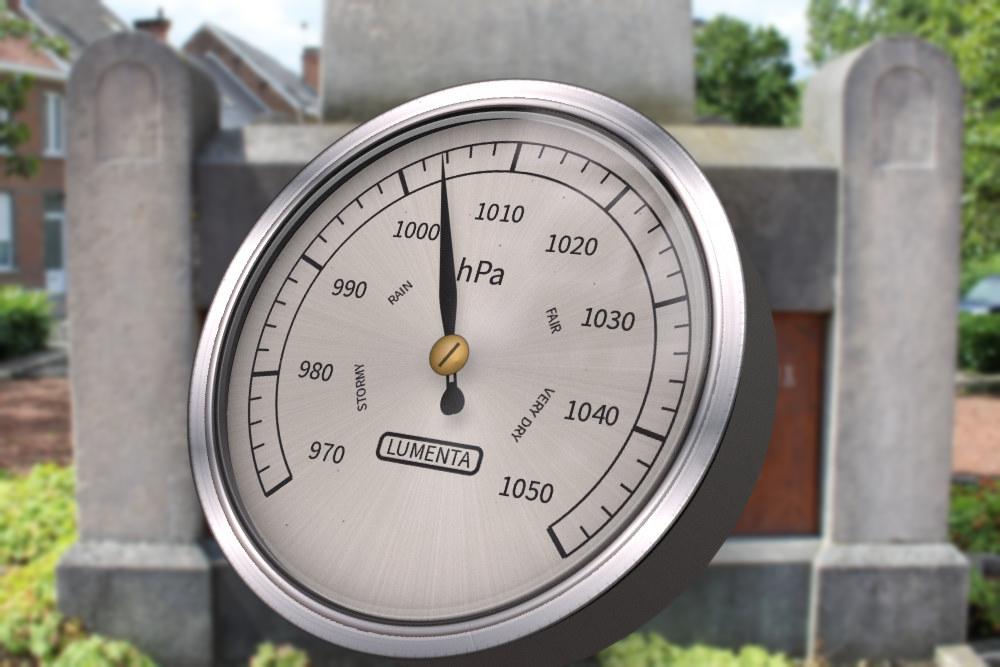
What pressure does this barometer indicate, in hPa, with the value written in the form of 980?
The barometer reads 1004
